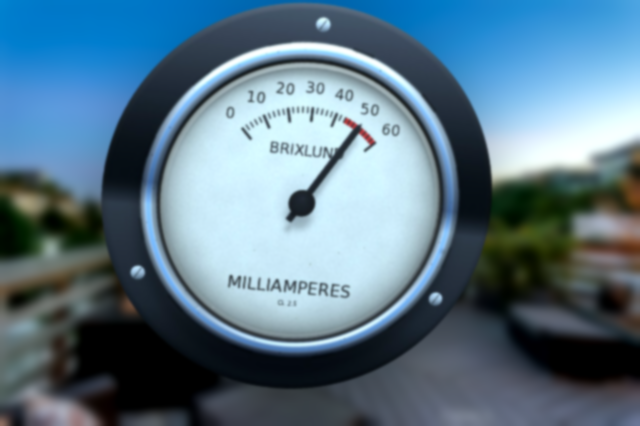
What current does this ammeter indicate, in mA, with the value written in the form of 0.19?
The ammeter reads 50
